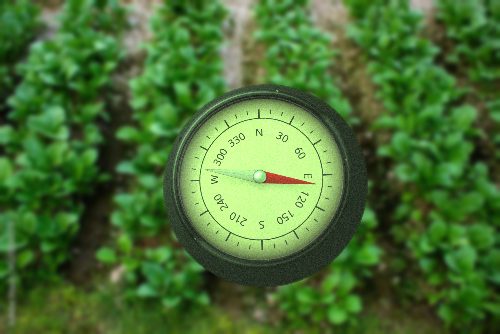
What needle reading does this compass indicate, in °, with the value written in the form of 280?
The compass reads 100
